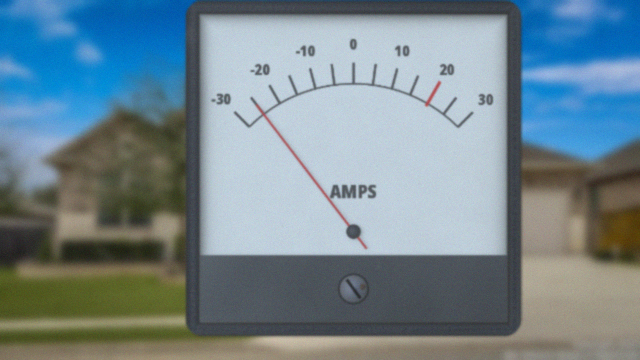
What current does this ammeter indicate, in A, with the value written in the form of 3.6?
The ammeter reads -25
